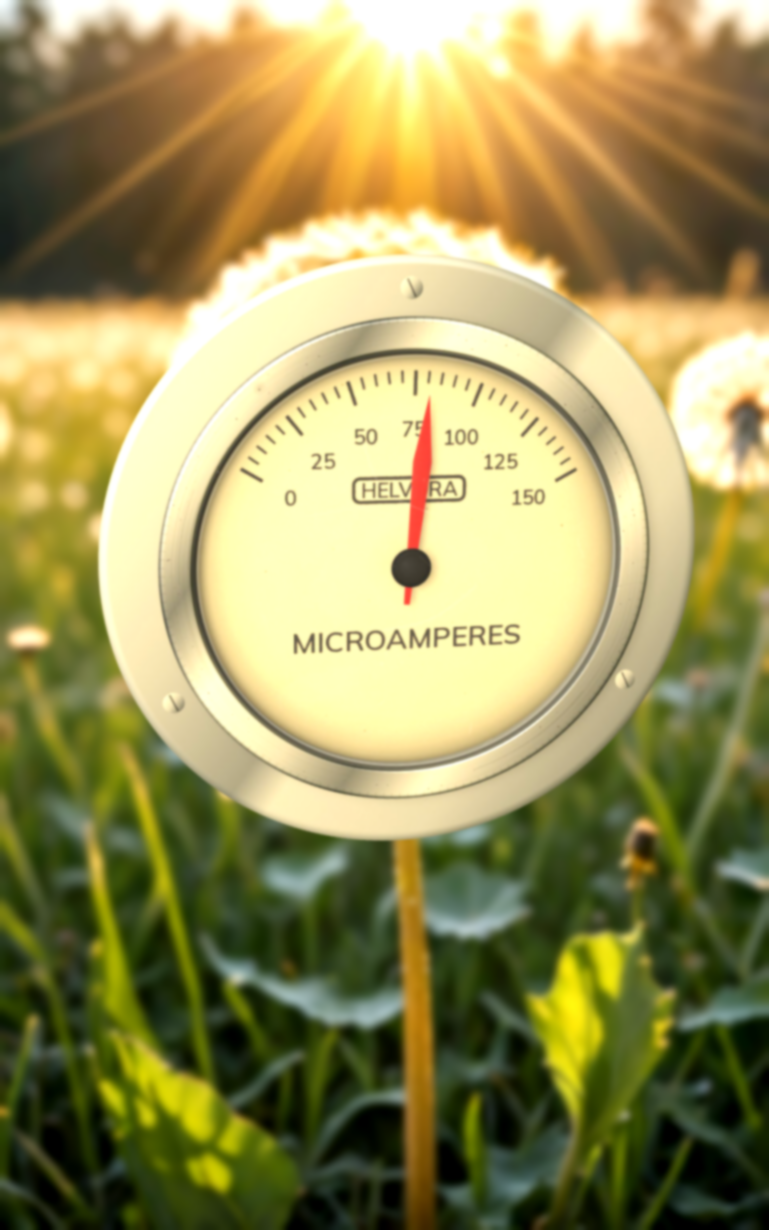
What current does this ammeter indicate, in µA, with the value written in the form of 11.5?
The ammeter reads 80
